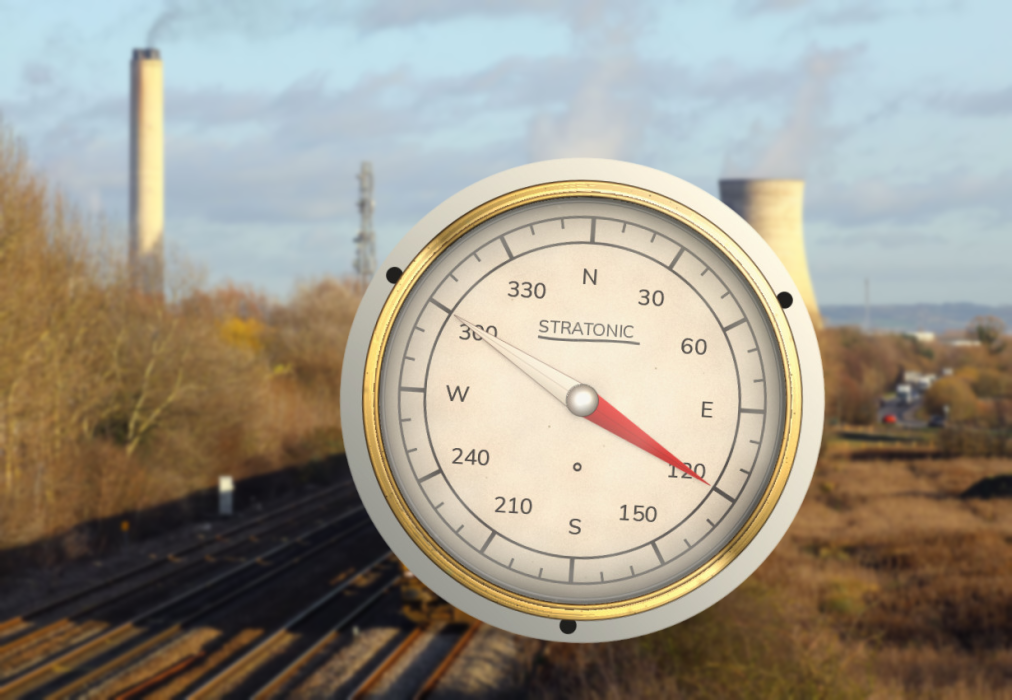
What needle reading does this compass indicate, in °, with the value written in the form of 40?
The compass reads 120
